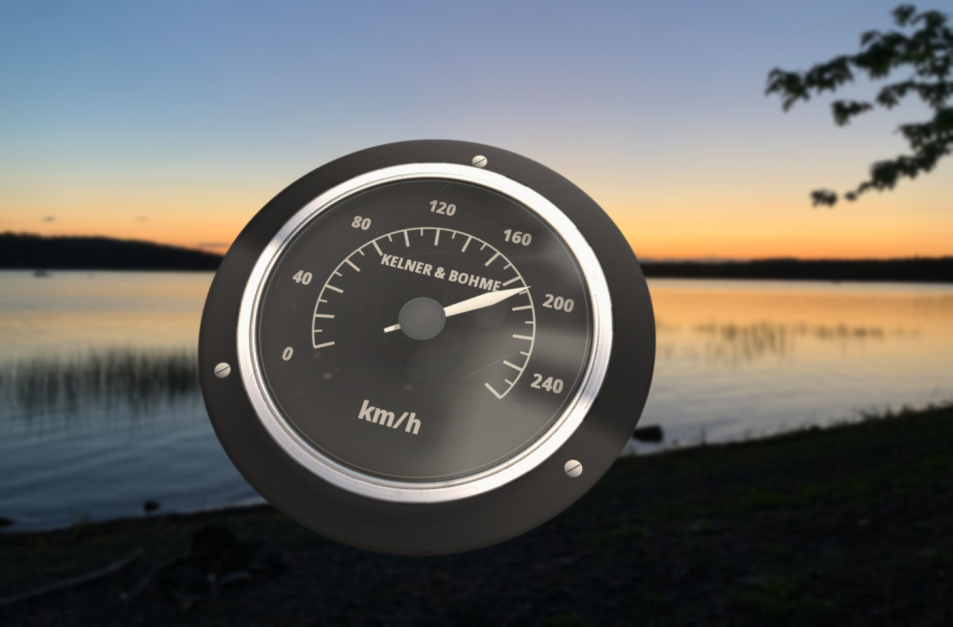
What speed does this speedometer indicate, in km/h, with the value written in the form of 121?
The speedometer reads 190
